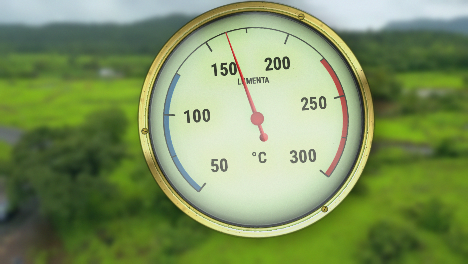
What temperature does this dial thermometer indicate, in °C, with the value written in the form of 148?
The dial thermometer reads 162.5
